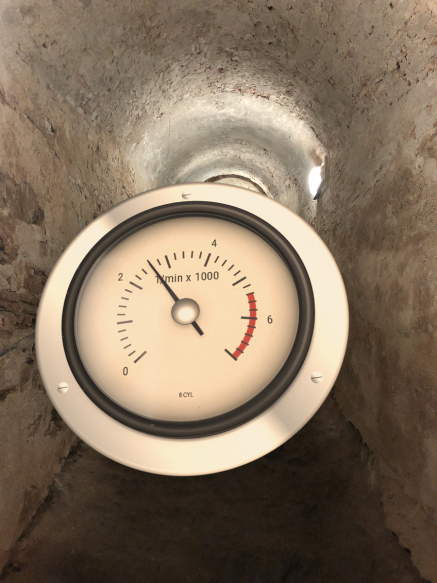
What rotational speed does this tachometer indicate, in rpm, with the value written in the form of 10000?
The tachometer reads 2600
